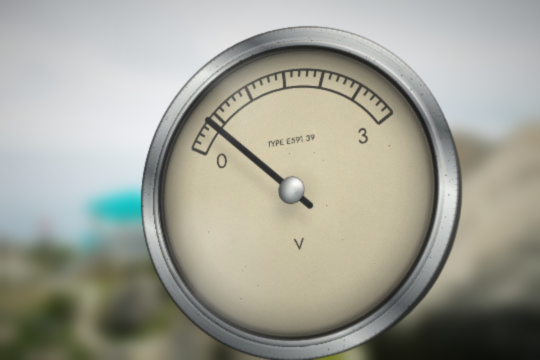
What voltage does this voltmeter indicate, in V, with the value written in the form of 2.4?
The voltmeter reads 0.4
